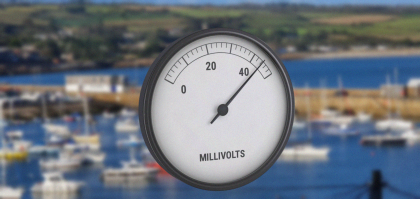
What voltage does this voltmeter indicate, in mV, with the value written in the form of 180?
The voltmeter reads 44
